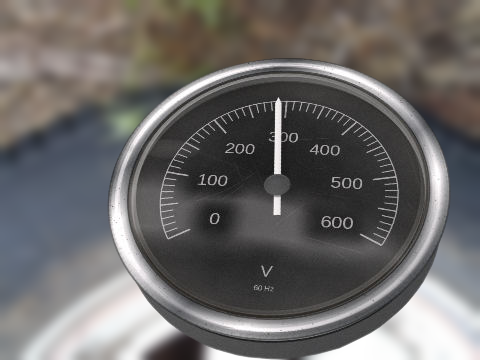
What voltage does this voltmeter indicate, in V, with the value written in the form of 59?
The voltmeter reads 290
